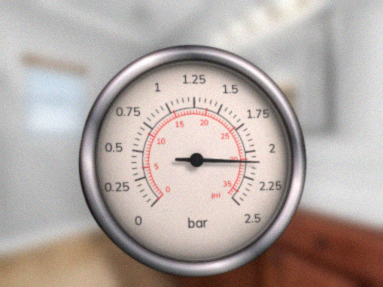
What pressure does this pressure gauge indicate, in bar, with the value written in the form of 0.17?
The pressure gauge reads 2.1
